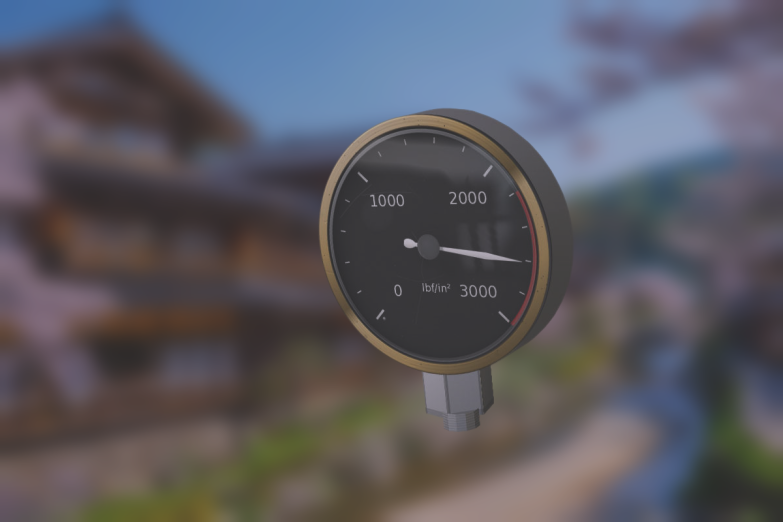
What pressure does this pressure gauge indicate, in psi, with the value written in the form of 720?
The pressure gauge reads 2600
